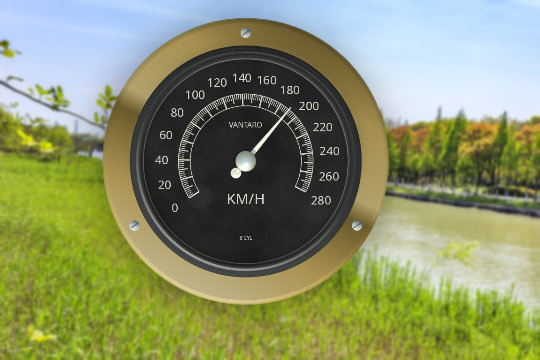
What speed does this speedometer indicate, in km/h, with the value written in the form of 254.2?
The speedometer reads 190
